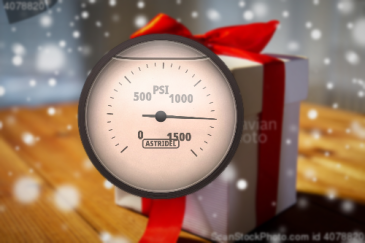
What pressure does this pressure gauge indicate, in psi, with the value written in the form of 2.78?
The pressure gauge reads 1250
